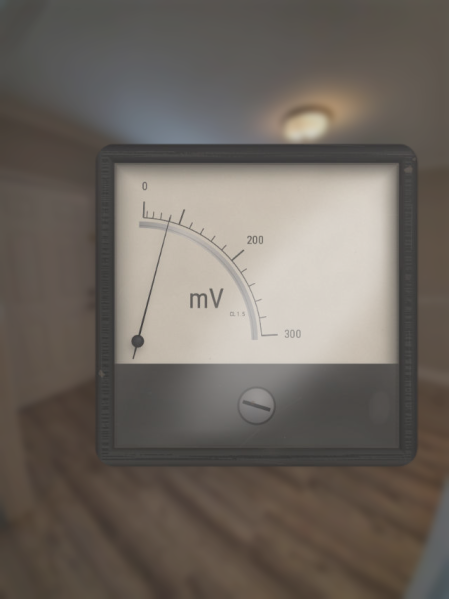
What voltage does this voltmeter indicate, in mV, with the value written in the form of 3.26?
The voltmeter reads 80
